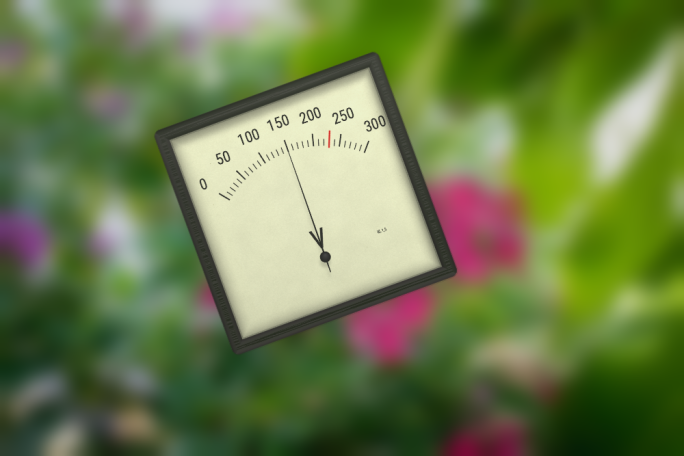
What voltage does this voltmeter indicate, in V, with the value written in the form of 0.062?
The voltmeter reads 150
